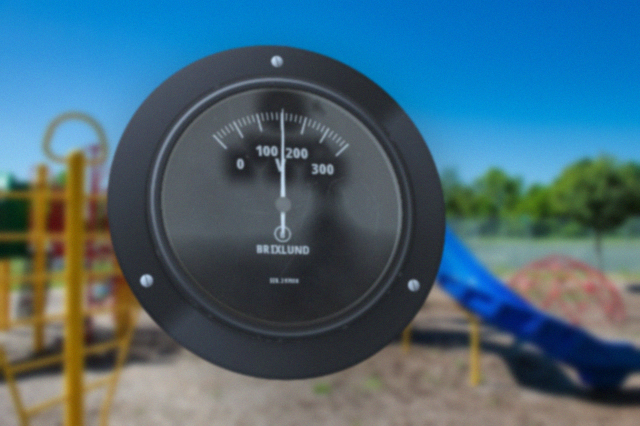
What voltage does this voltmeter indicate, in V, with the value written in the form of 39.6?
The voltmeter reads 150
